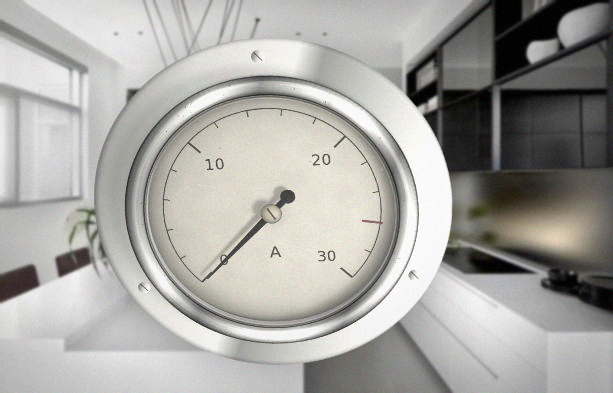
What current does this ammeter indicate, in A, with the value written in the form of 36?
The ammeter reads 0
